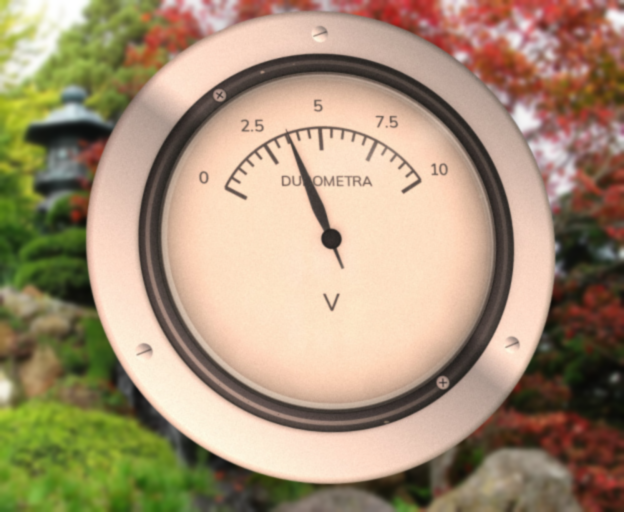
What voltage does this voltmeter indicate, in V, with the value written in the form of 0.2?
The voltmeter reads 3.5
